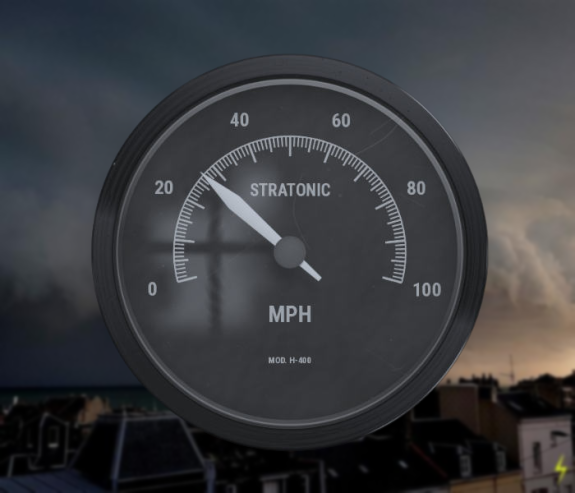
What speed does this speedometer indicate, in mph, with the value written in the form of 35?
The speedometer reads 27
